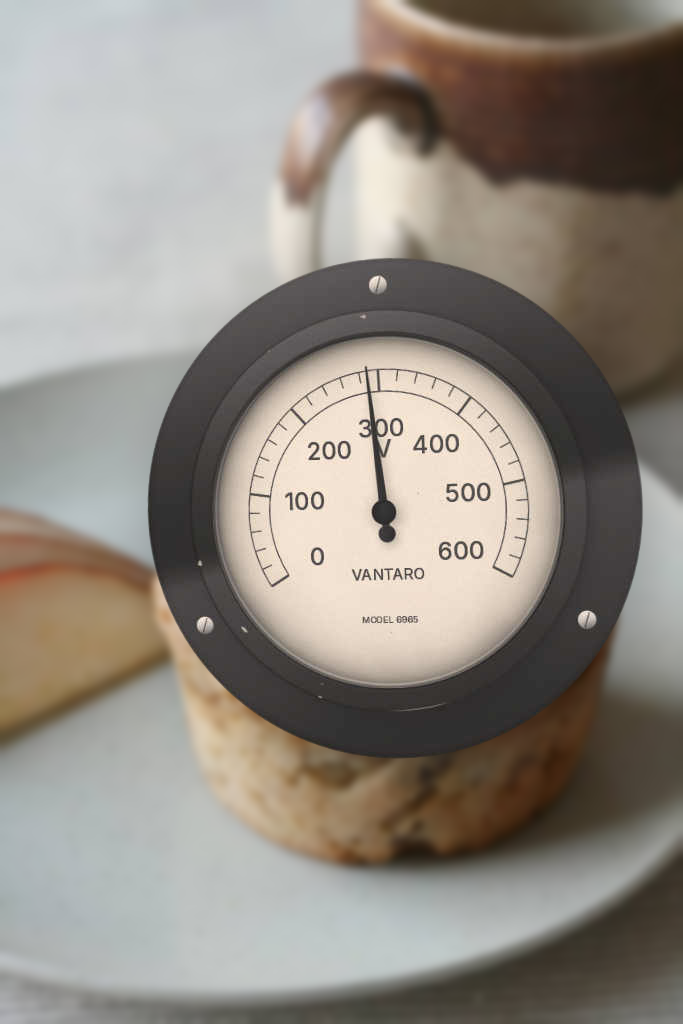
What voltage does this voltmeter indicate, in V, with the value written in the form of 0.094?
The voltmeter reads 290
